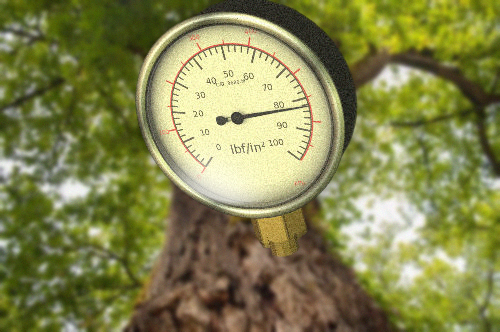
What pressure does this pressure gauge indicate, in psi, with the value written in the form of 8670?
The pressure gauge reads 82
